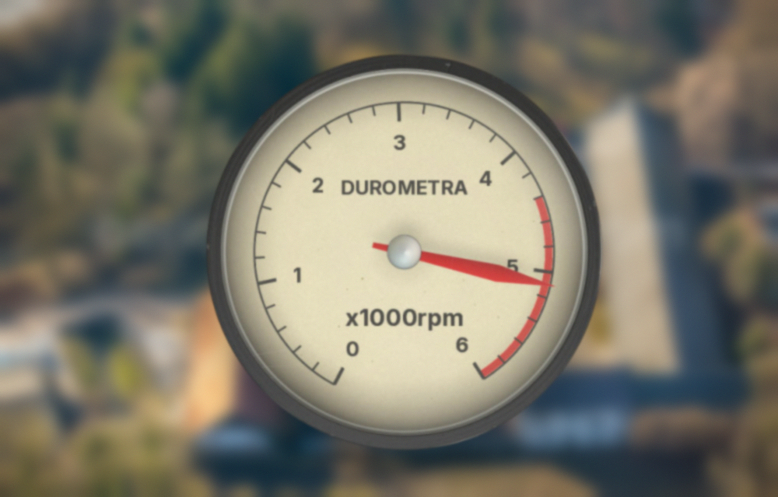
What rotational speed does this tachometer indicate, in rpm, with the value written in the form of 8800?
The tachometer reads 5100
